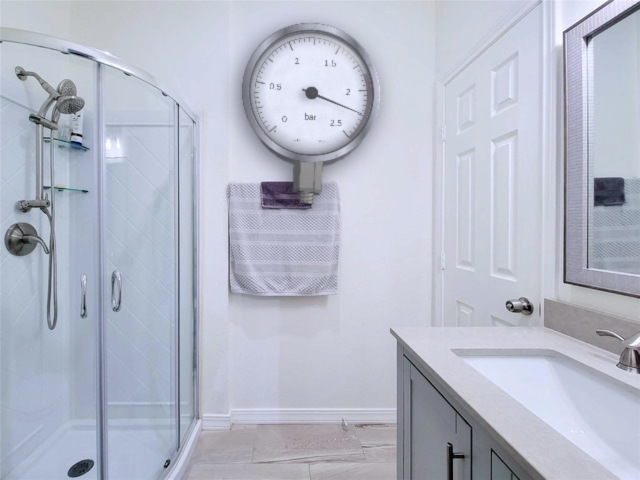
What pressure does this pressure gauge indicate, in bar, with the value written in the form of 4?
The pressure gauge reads 2.25
